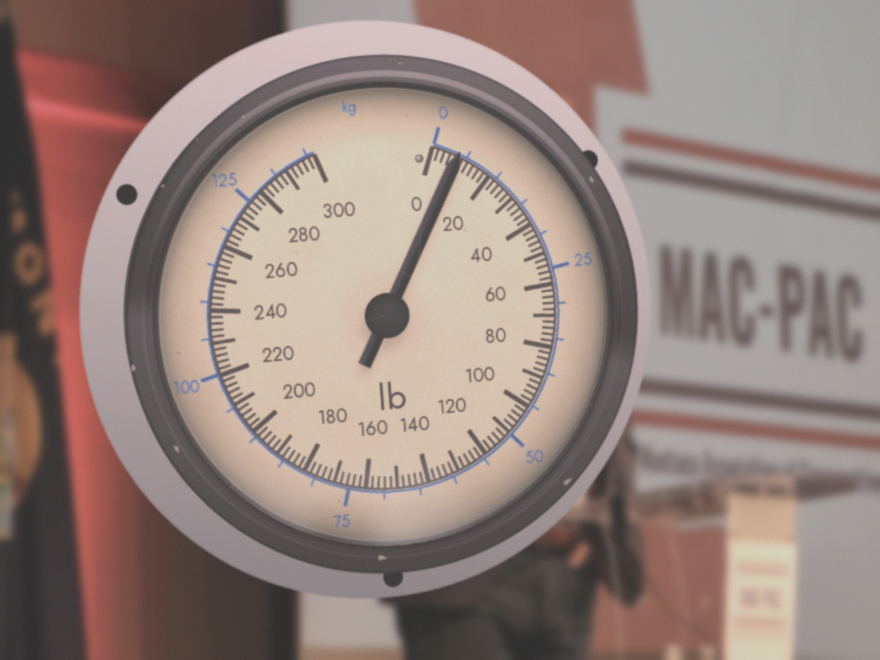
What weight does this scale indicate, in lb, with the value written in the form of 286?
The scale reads 8
